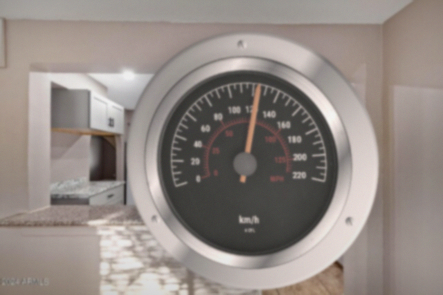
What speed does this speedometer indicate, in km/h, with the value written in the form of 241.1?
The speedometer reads 125
